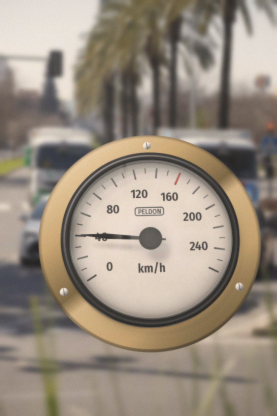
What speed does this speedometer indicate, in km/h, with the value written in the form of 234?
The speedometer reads 40
